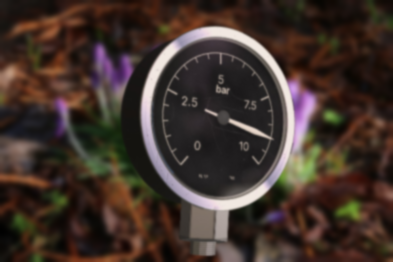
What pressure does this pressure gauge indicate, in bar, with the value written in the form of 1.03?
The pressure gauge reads 9
